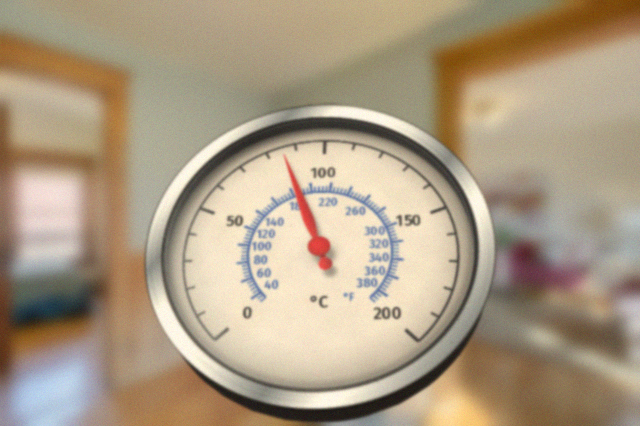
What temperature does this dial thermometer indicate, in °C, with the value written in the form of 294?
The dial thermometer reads 85
